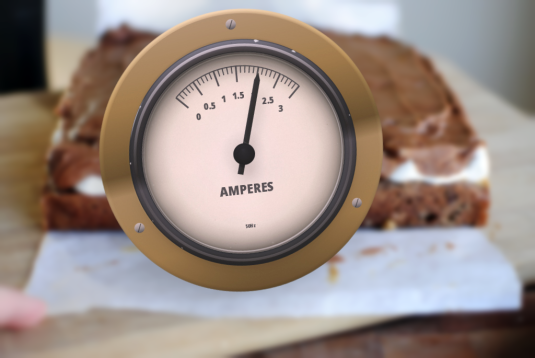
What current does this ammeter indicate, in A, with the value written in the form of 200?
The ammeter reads 2
